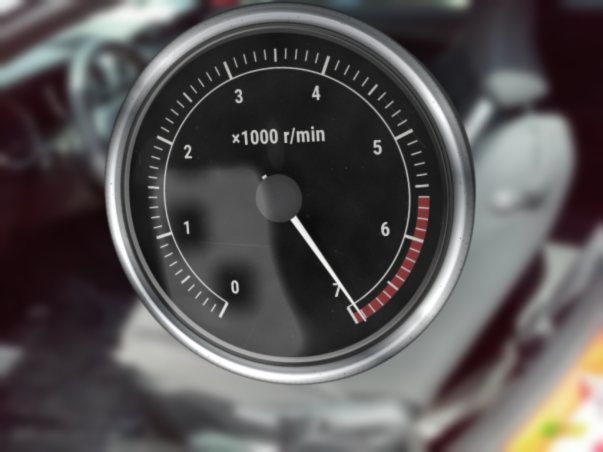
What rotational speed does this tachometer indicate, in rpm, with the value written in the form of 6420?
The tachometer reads 6900
